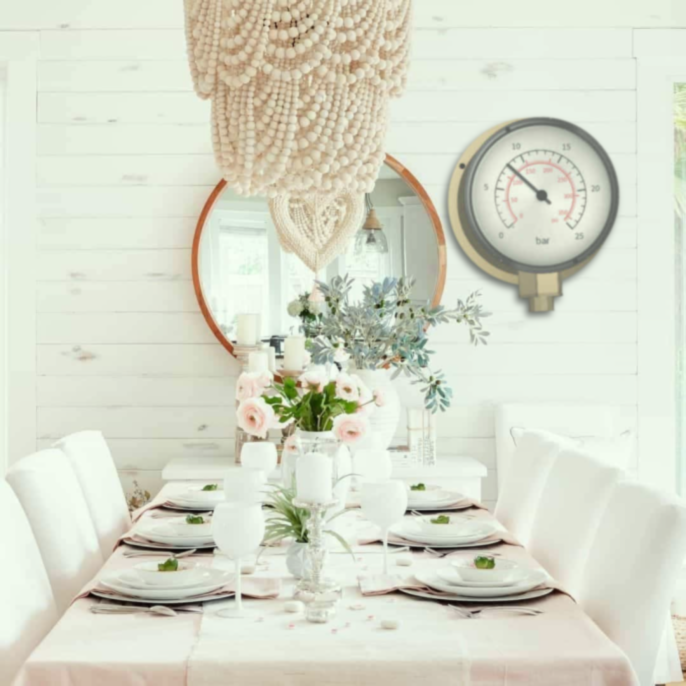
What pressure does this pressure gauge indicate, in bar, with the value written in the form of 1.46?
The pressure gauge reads 8
